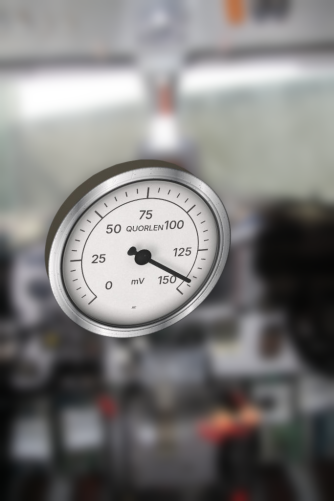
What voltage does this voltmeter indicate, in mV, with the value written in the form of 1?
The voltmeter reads 142.5
